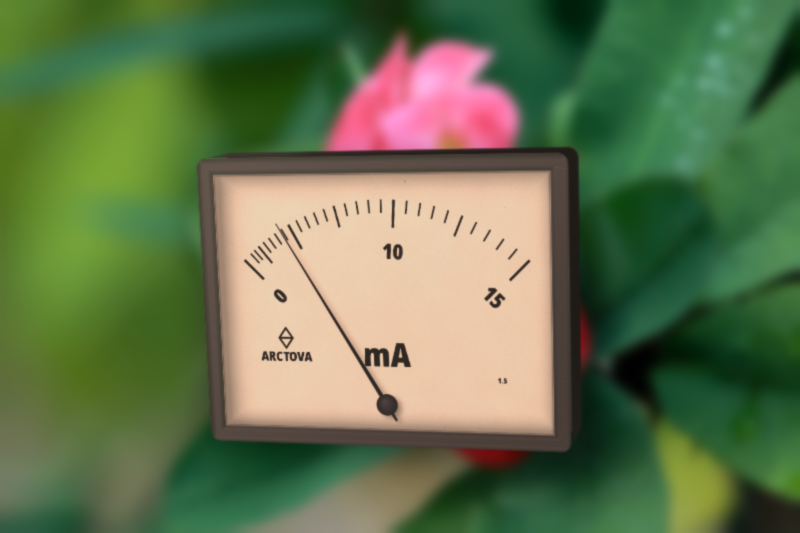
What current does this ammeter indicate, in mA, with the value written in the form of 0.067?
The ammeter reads 4.5
